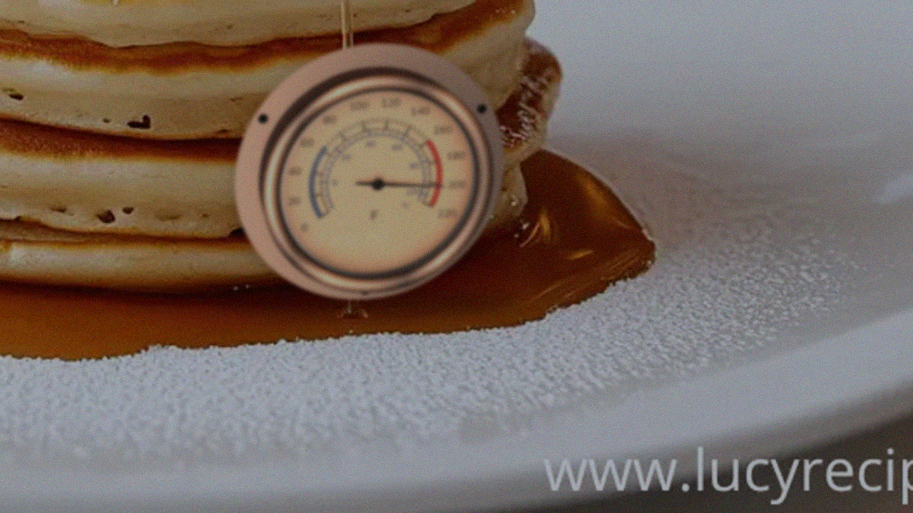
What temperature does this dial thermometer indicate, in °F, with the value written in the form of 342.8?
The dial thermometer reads 200
